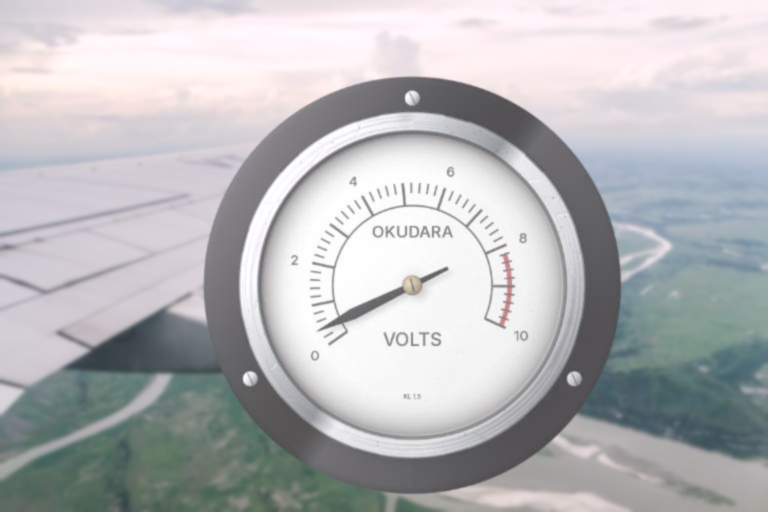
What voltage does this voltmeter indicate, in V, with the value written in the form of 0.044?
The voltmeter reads 0.4
